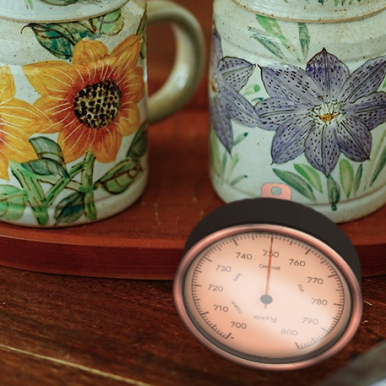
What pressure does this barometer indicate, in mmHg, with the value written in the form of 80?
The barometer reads 750
